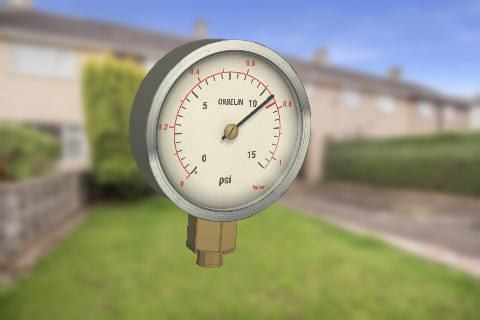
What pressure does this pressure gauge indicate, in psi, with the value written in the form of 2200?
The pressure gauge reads 10.5
